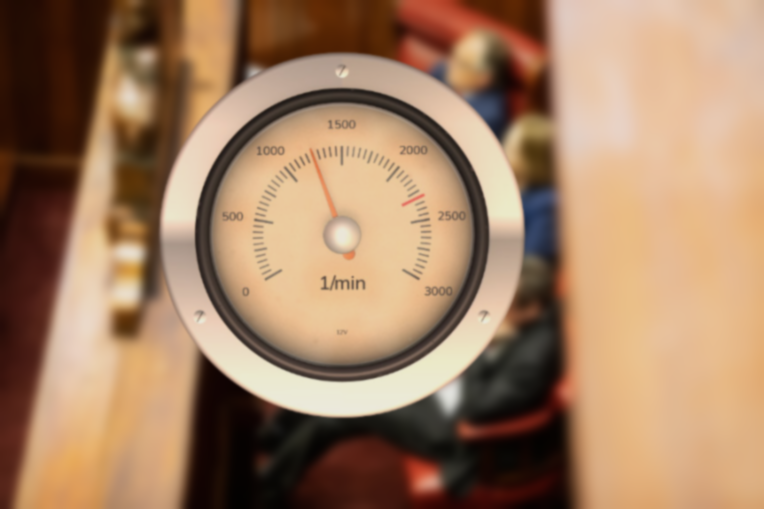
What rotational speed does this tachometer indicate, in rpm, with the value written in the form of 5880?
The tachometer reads 1250
